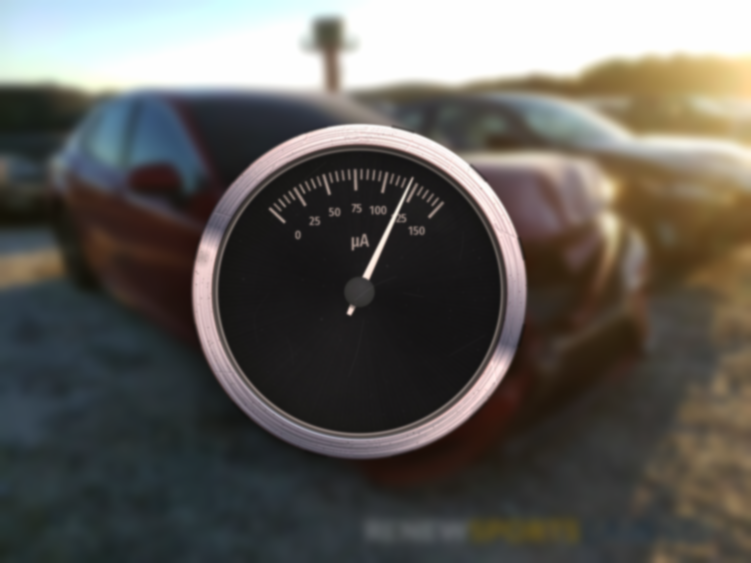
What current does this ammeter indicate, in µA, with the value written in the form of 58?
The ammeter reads 120
